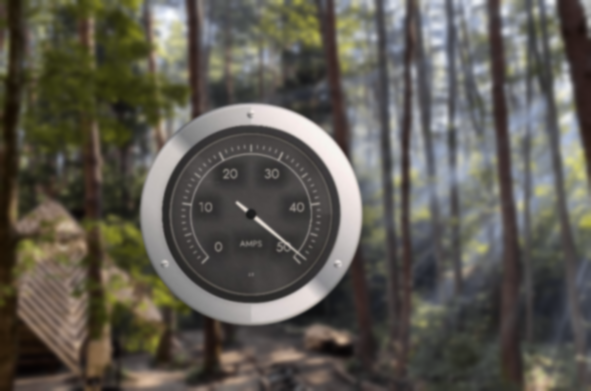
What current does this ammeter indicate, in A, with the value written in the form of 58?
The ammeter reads 49
